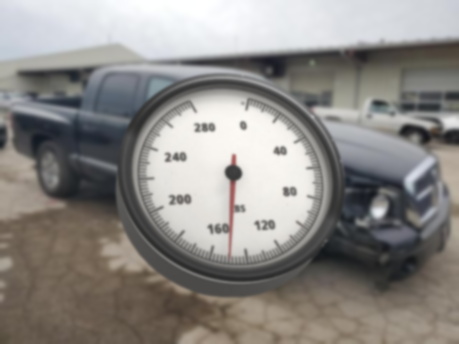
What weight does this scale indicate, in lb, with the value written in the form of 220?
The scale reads 150
